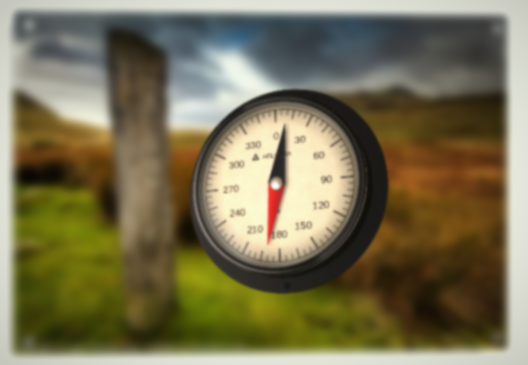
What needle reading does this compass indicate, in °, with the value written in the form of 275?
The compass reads 190
